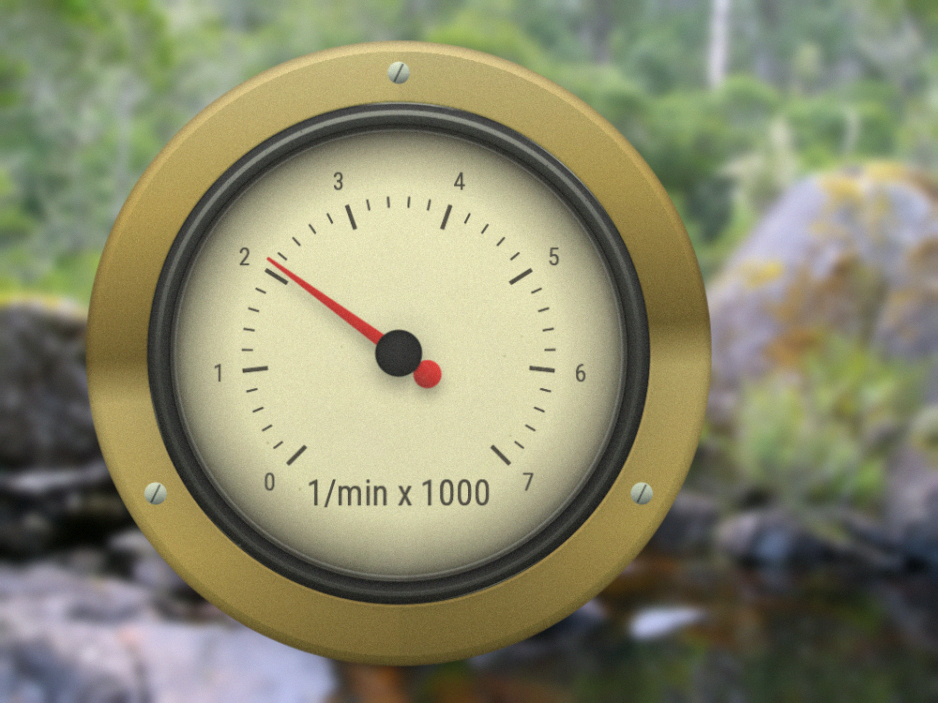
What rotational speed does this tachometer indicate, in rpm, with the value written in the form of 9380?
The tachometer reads 2100
